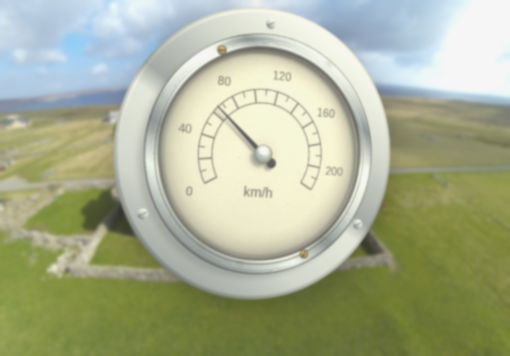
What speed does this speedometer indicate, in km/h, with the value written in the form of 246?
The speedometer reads 65
